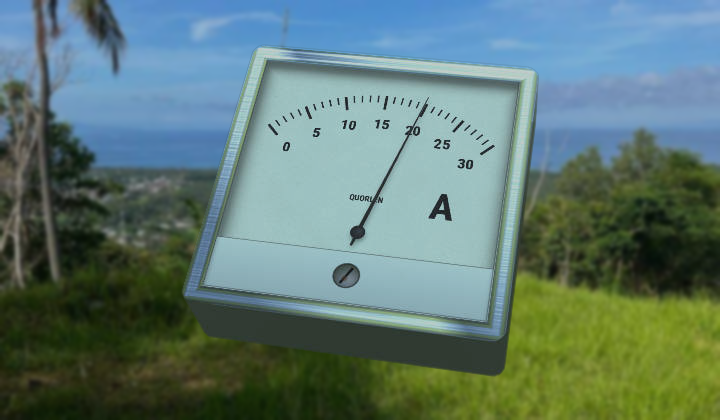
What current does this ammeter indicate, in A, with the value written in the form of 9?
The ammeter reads 20
